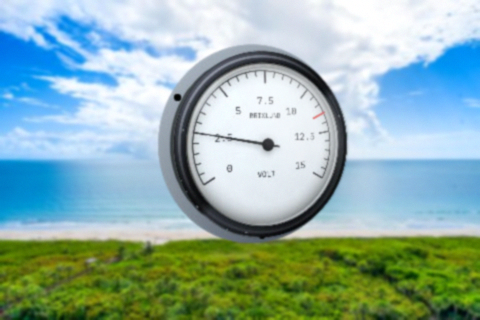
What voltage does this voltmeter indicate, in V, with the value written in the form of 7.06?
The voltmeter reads 2.5
